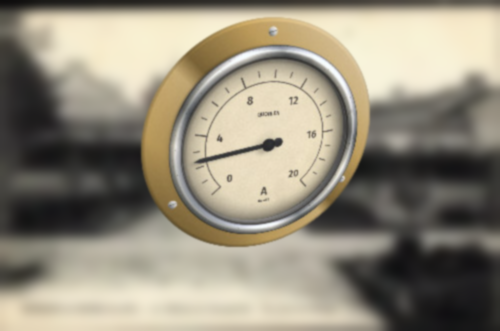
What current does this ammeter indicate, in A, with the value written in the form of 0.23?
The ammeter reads 2.5
